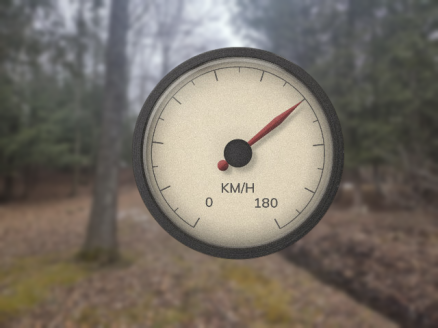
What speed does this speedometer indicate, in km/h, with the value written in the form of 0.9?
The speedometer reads 120
